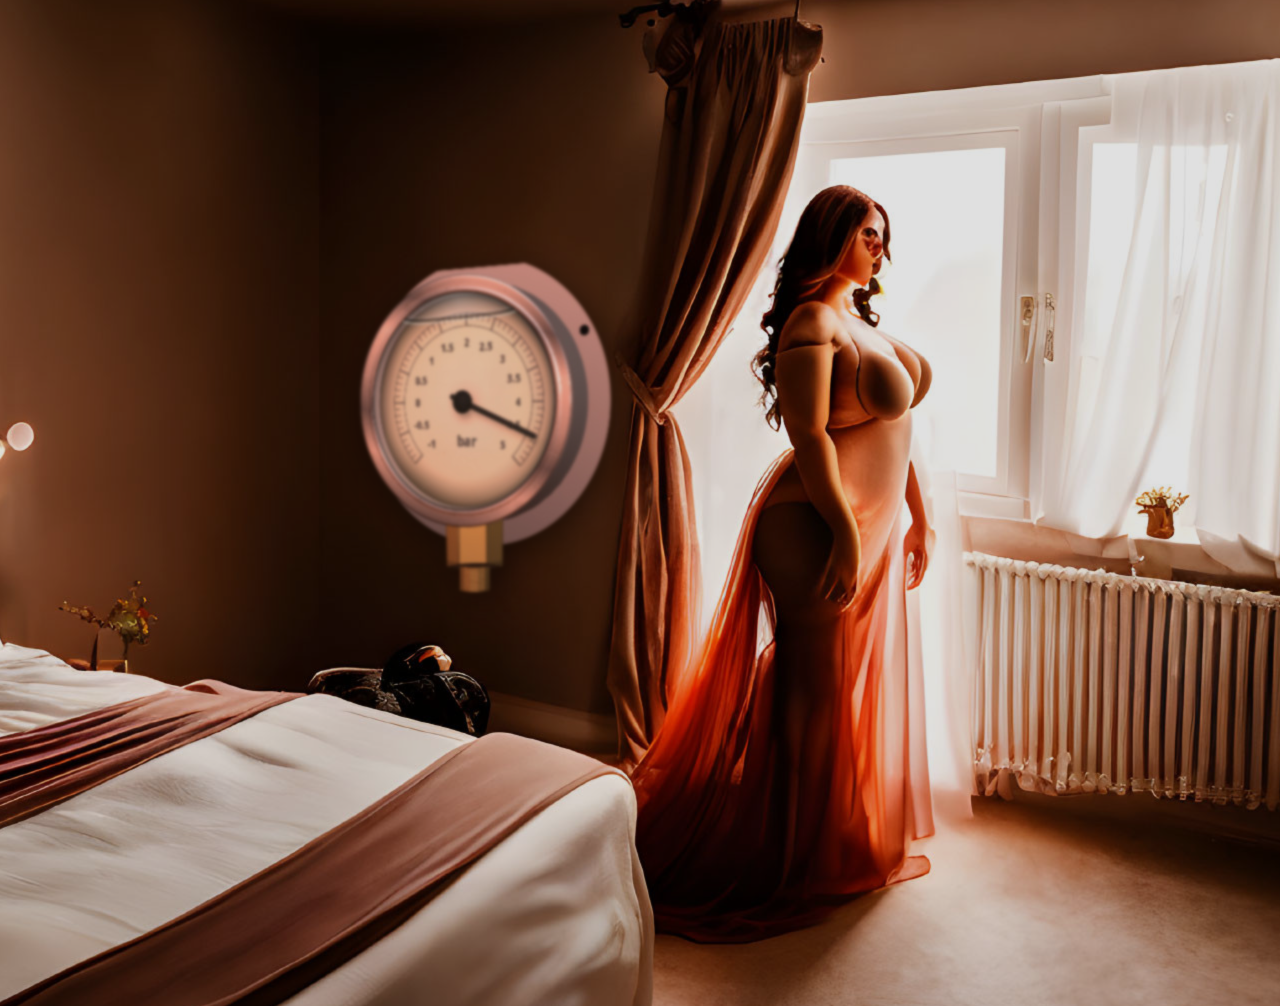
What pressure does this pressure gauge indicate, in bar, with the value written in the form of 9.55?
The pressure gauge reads 4.5
